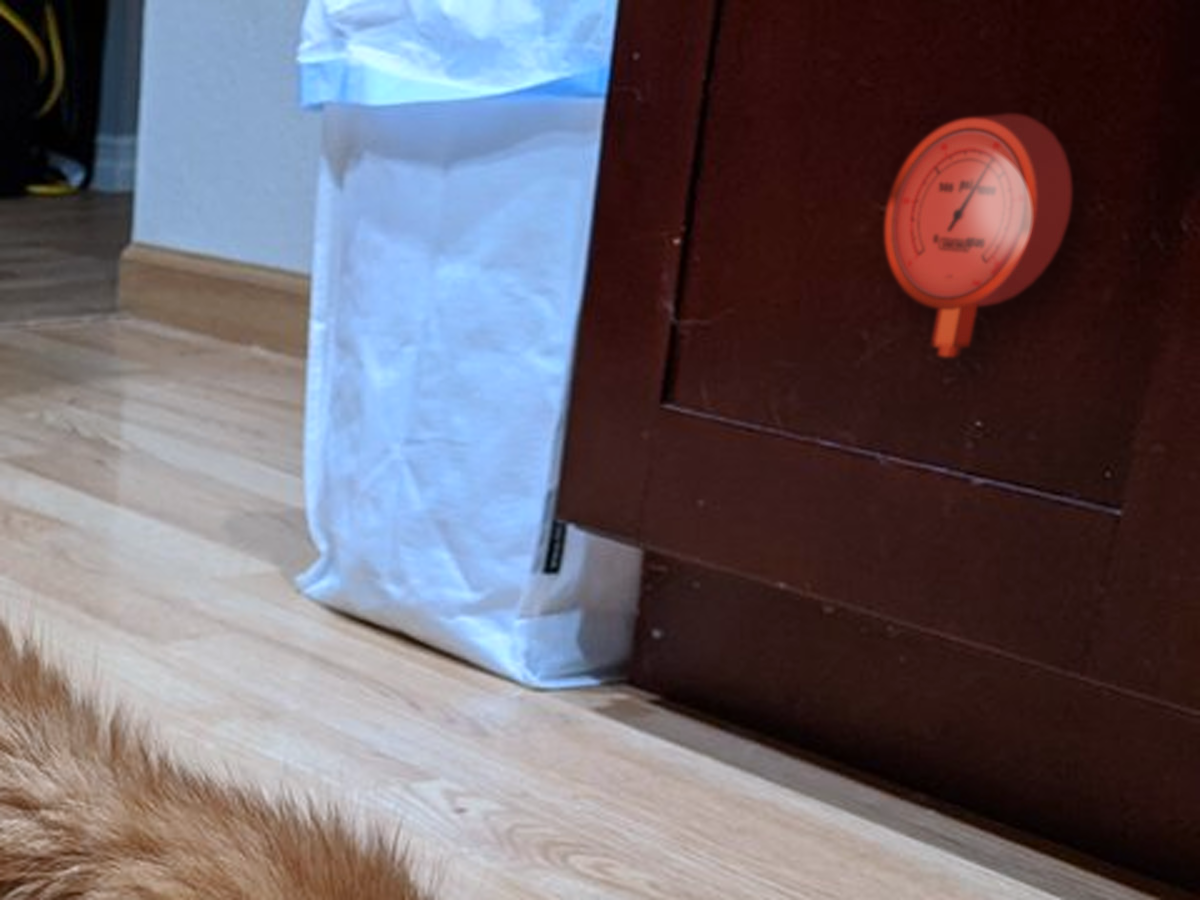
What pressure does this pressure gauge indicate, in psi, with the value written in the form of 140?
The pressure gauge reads 900
